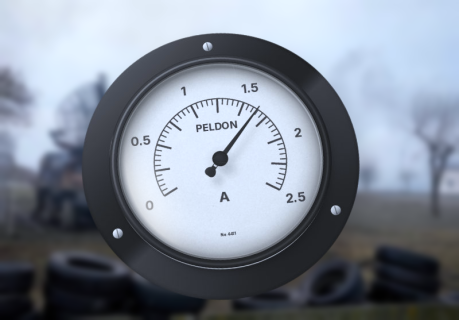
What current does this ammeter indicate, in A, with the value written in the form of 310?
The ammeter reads 1.65
